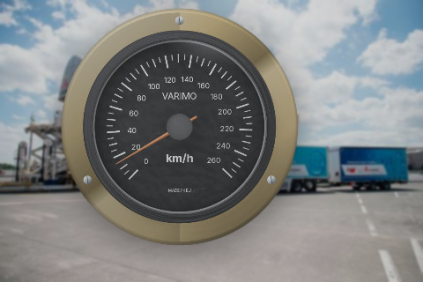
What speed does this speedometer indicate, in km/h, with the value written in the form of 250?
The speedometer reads 15
